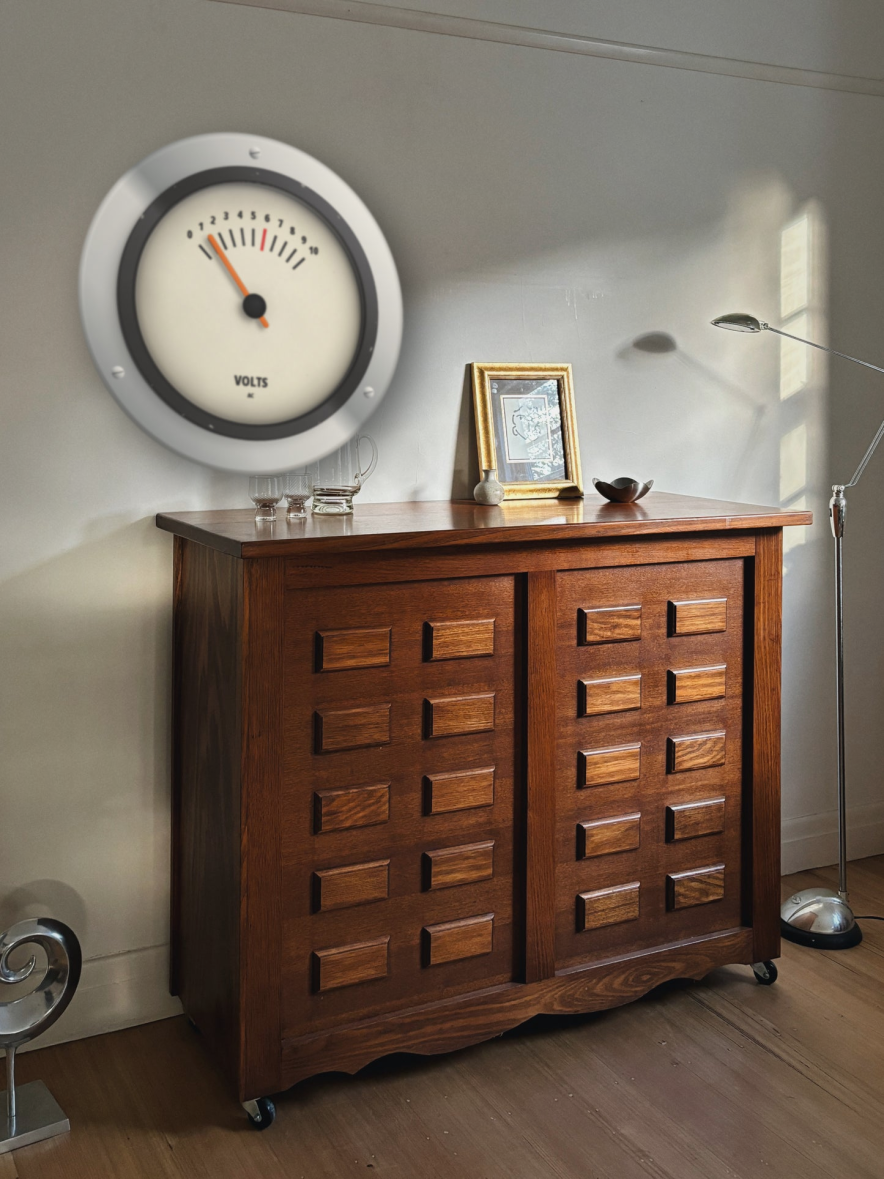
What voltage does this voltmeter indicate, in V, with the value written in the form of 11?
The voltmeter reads 1
